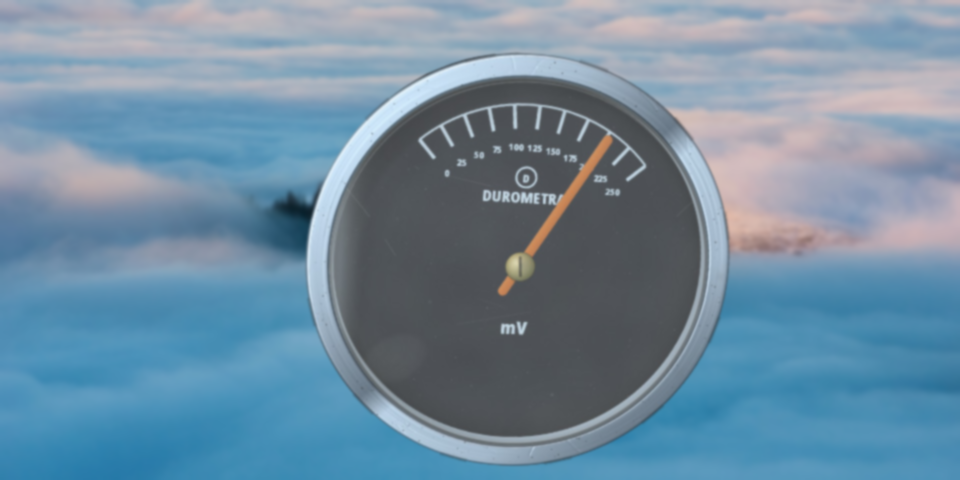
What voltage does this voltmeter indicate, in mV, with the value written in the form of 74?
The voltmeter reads 200
